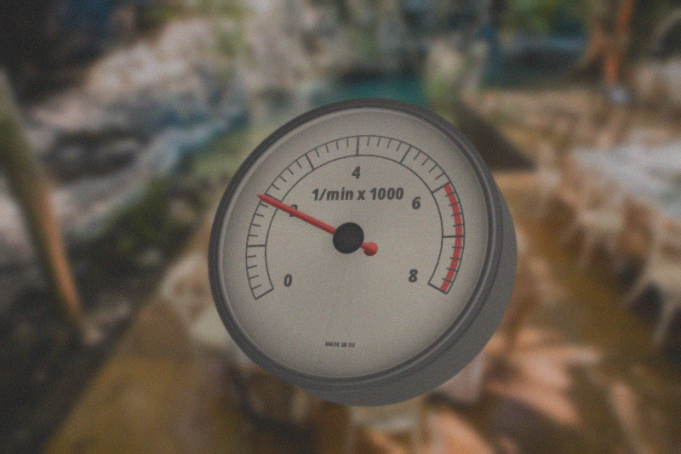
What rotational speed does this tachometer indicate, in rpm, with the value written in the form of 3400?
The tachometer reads 1900
